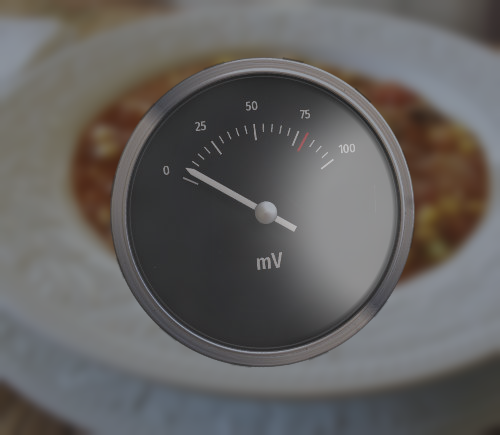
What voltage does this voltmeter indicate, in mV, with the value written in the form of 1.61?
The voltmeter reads 5
